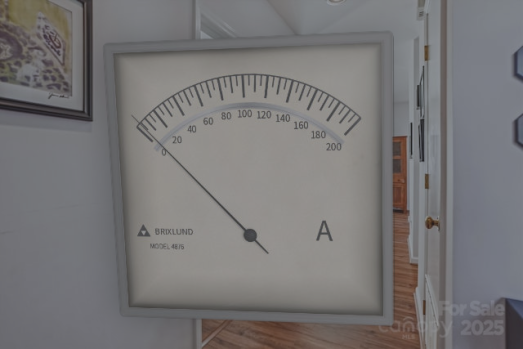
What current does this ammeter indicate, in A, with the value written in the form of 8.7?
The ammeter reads 5
